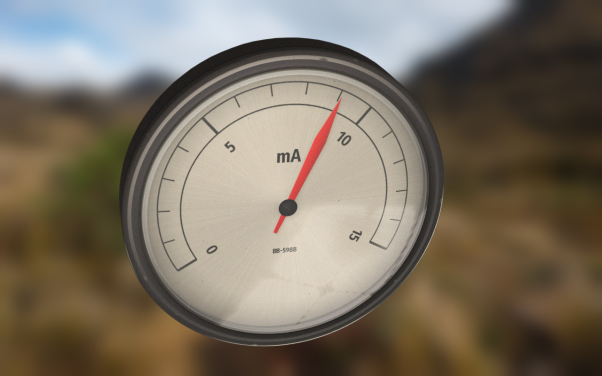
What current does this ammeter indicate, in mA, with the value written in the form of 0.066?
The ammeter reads 9
